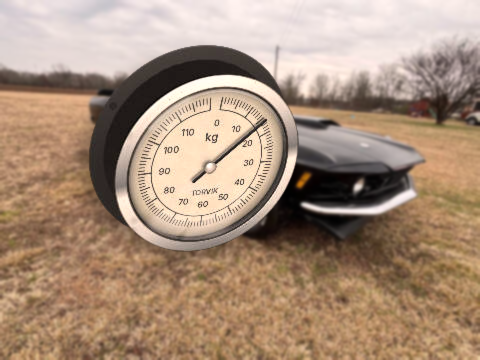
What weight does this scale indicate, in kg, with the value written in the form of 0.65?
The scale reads 15
